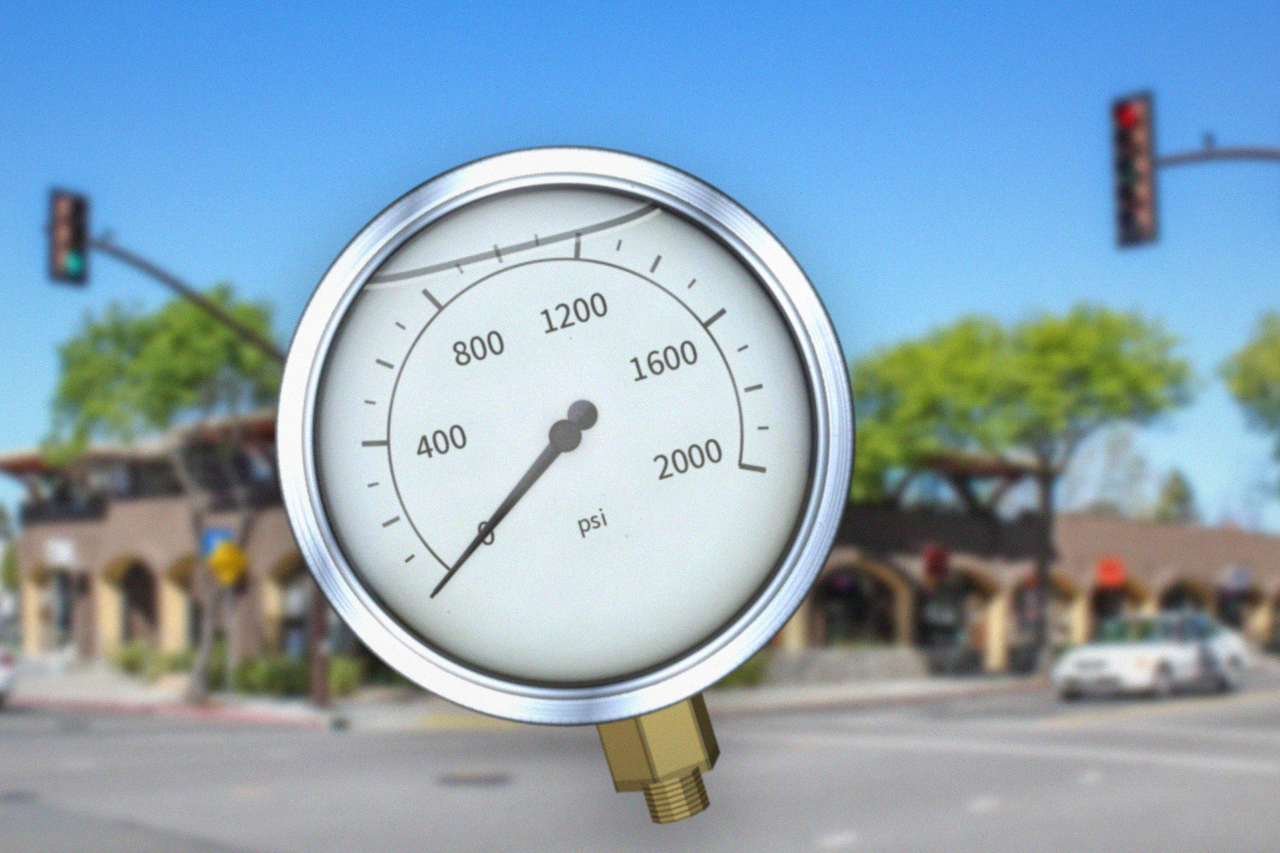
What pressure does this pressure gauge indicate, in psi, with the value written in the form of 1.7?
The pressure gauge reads 0
